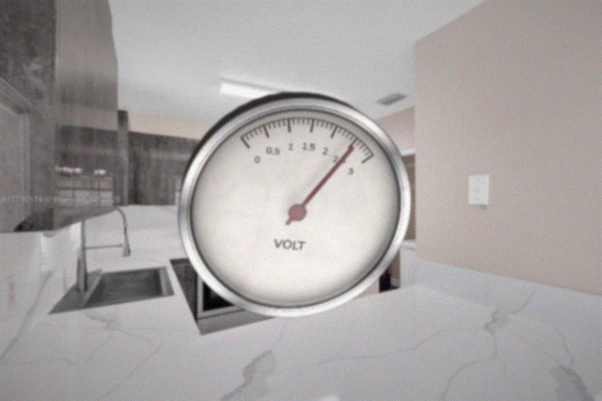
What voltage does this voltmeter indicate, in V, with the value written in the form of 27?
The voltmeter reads 2.5
